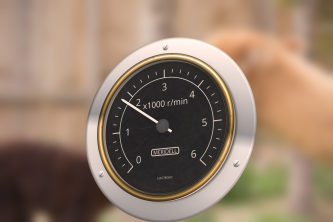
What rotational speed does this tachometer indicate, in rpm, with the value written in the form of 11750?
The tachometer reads 1800
